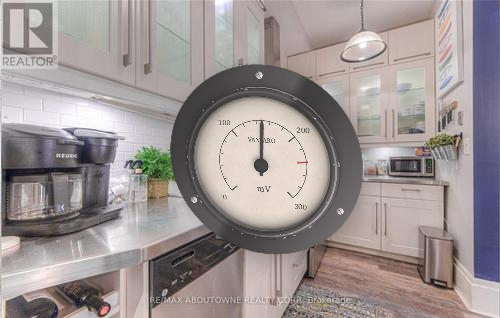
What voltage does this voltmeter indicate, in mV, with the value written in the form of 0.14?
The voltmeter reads 150
